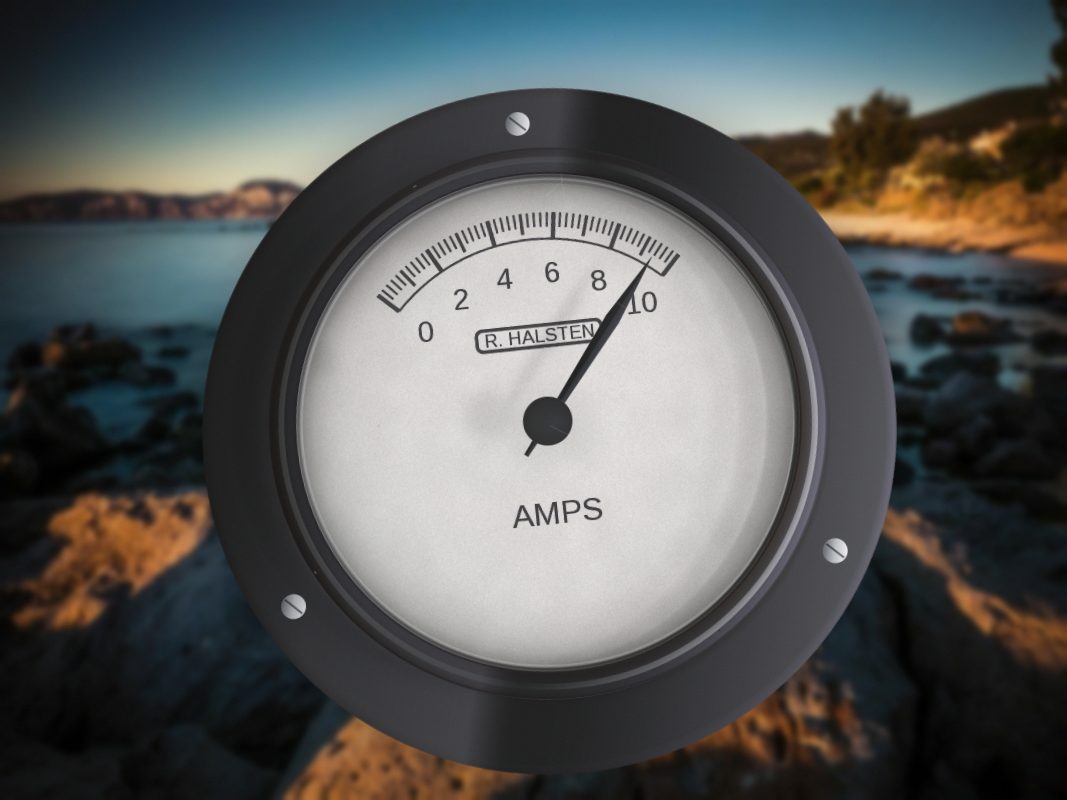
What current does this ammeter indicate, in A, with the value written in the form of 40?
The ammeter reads 9.4
